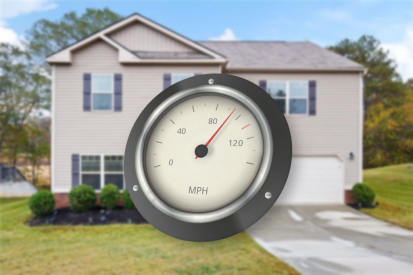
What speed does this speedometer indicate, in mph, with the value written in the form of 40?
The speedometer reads 95
